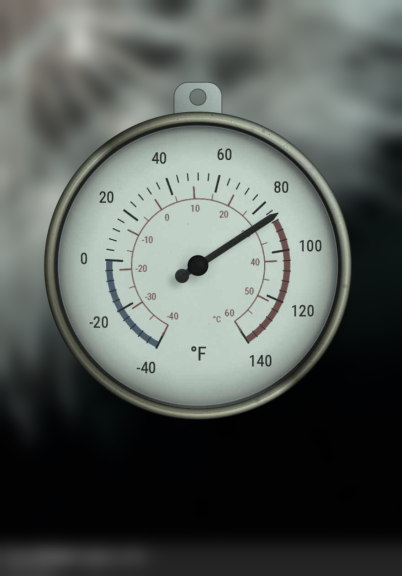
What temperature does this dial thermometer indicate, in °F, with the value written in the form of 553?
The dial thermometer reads 86
